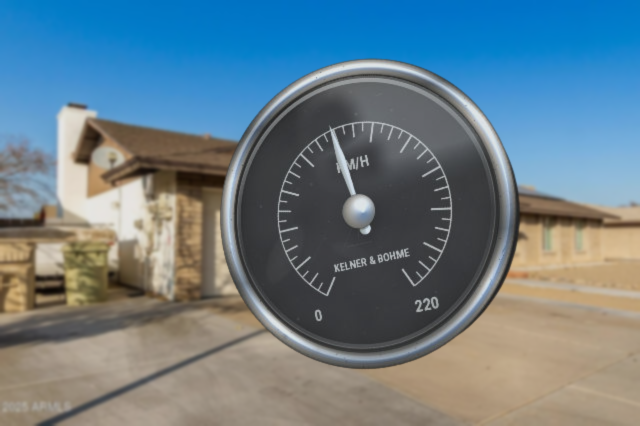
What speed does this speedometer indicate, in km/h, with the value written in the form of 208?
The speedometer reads 100
